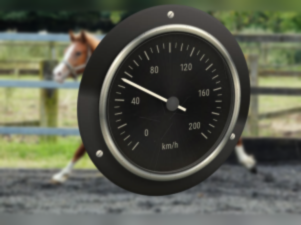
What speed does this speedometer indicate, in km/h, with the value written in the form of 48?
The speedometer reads 55
